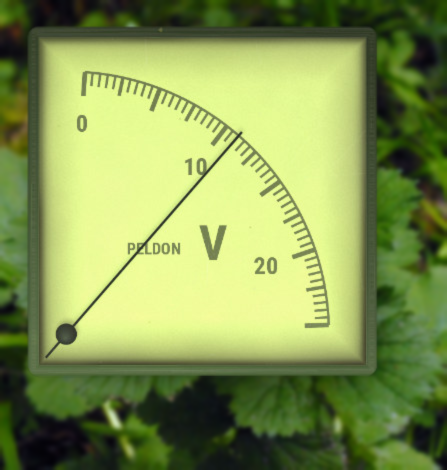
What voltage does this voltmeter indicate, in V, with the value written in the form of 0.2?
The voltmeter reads 11
